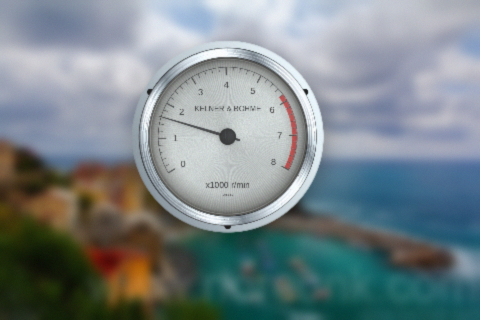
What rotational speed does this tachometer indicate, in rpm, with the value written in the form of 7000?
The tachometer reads 1600
